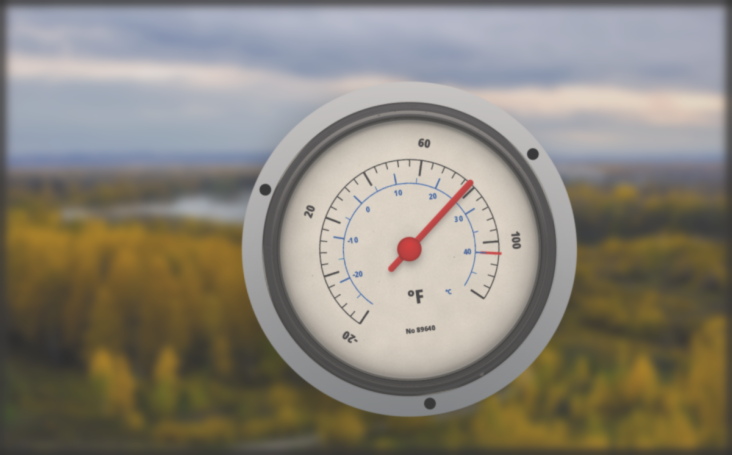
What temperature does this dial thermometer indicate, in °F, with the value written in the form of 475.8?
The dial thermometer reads 78
